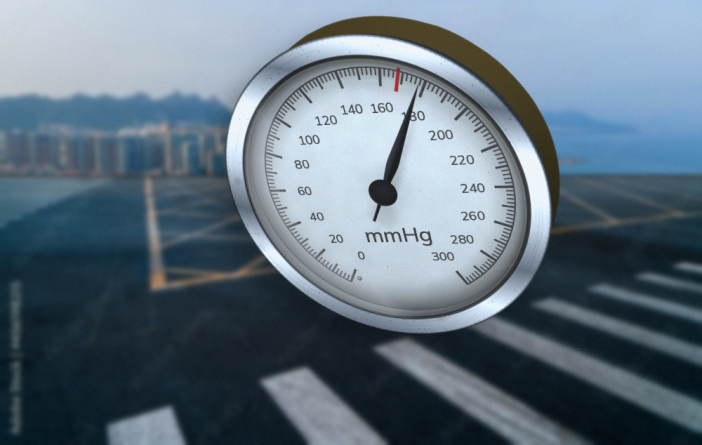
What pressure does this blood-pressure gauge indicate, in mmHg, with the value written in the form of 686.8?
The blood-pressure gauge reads 178
